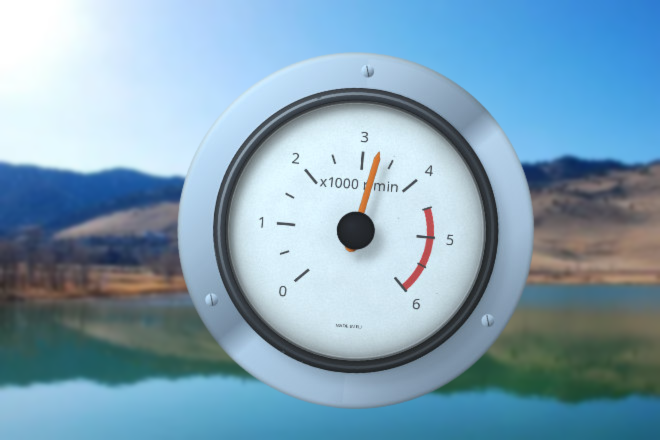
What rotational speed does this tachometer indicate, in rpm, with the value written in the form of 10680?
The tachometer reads 3250
